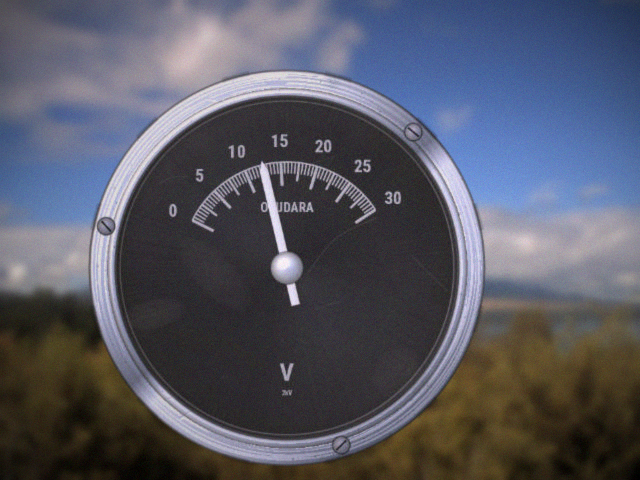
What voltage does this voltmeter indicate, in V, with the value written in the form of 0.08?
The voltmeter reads 12.5
